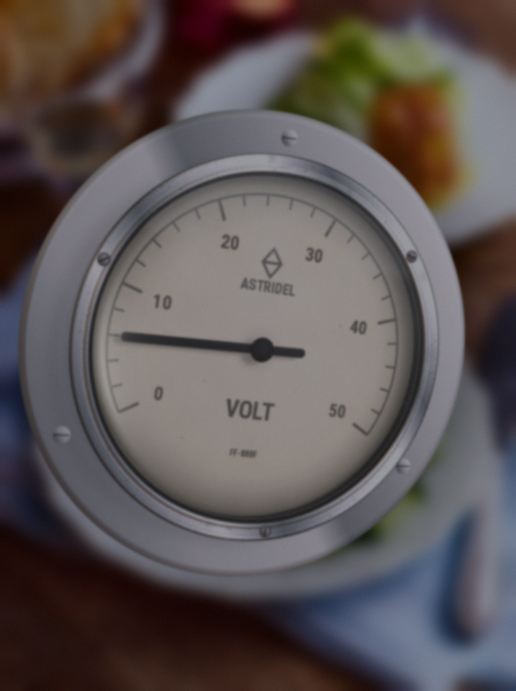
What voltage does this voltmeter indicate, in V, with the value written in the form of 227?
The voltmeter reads 6
